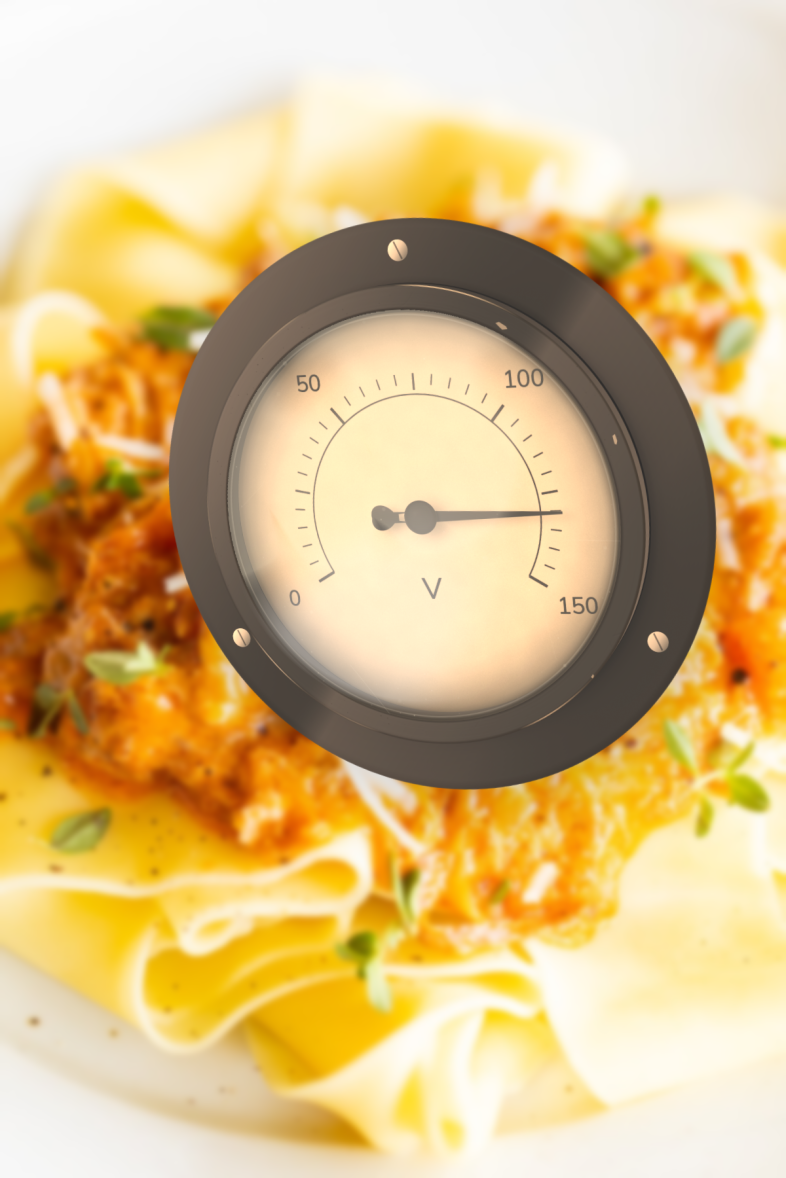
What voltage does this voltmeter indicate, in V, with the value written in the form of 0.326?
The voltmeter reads 130
